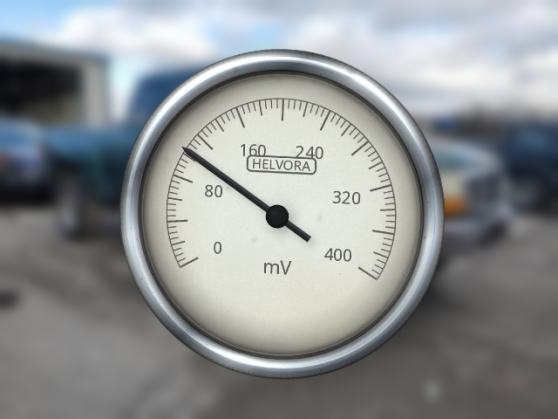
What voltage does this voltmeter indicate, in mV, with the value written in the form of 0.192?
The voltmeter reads 105
